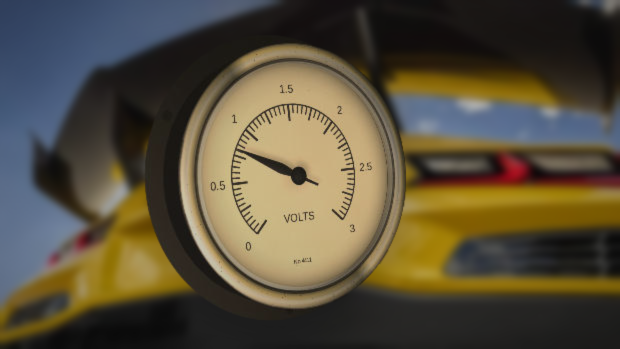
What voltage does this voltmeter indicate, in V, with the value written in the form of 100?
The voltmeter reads 0.8
